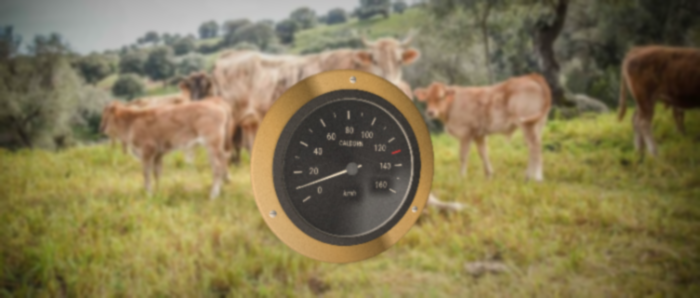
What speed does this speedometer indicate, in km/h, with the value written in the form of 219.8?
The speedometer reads 10
